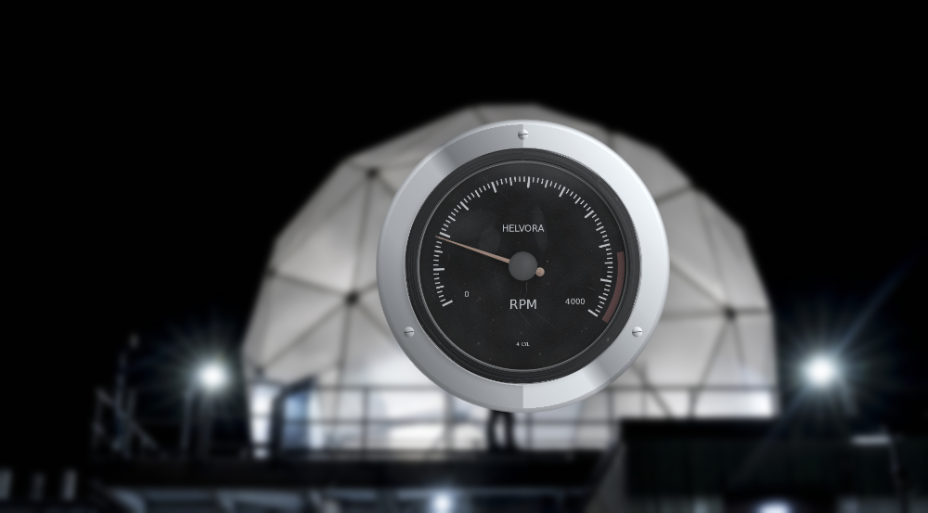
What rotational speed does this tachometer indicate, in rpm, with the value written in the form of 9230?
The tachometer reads 750
